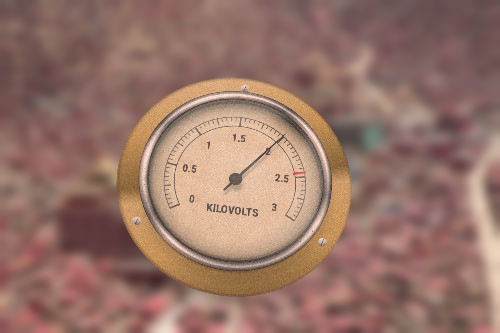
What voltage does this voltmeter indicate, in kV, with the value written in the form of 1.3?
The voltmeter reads 2
